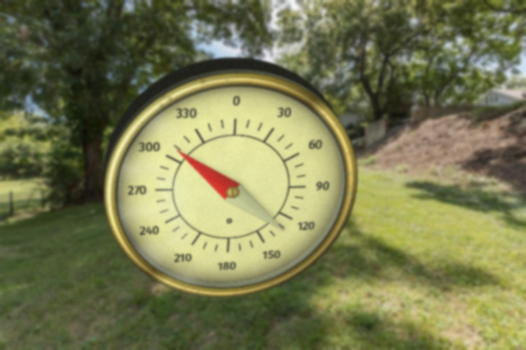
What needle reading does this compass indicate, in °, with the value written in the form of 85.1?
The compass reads 310
